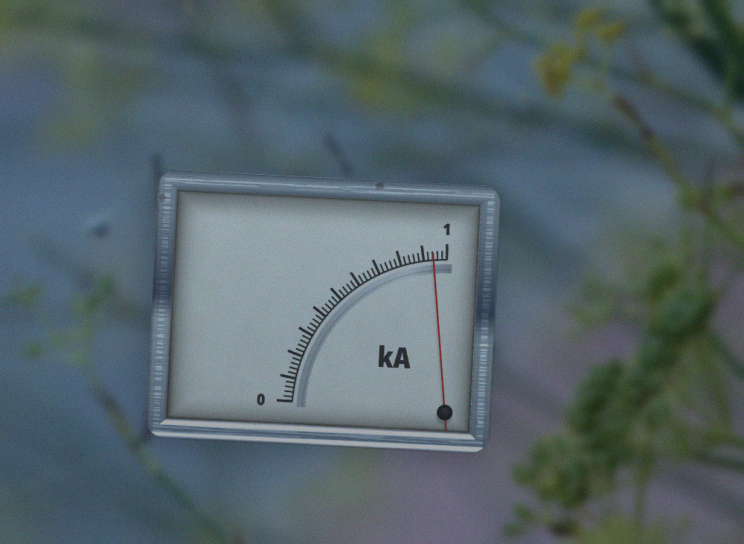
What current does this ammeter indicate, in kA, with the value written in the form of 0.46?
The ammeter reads 0.94
